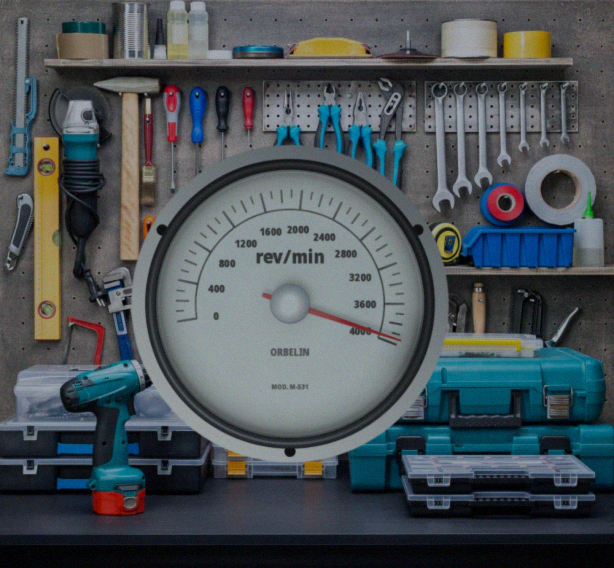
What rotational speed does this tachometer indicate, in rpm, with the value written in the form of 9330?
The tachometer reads 3950
